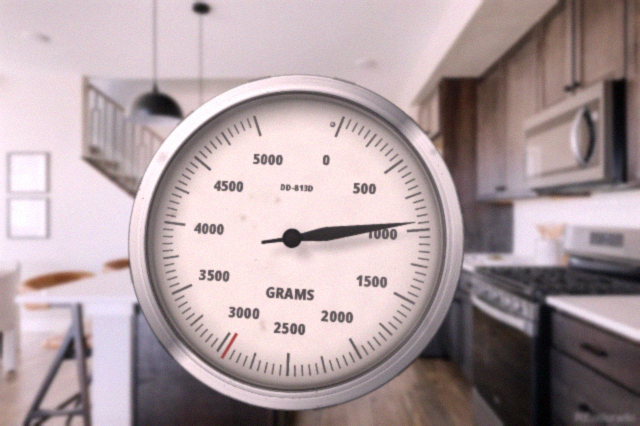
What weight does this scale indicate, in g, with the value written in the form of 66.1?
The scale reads 950
